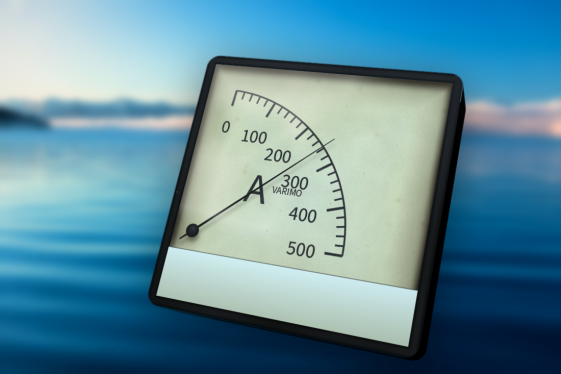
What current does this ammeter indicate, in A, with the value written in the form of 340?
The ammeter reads 260
